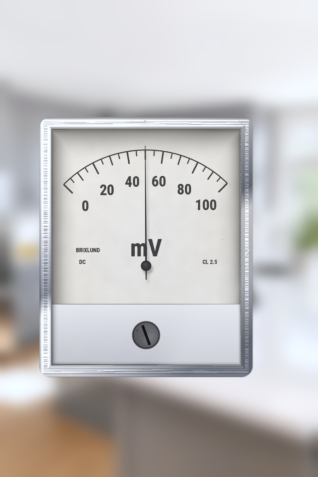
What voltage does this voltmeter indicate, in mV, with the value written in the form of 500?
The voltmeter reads 50
